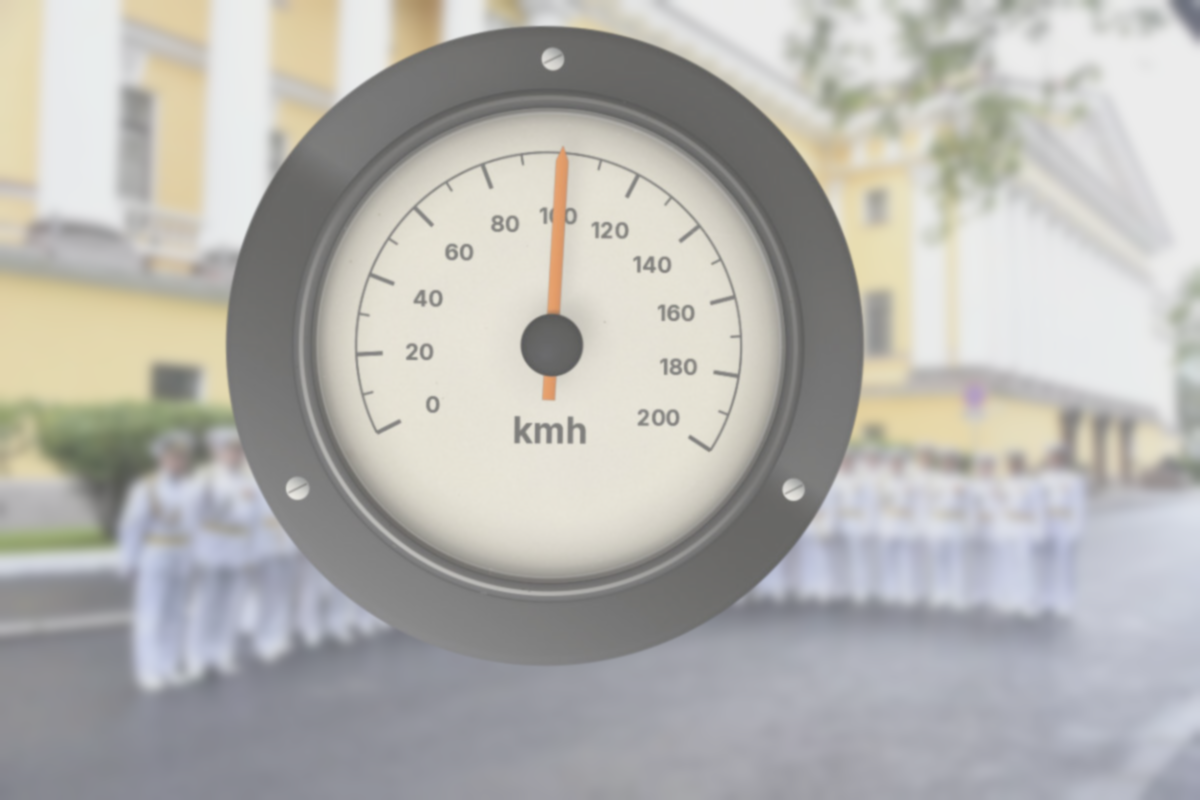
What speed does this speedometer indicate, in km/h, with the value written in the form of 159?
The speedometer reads 100
